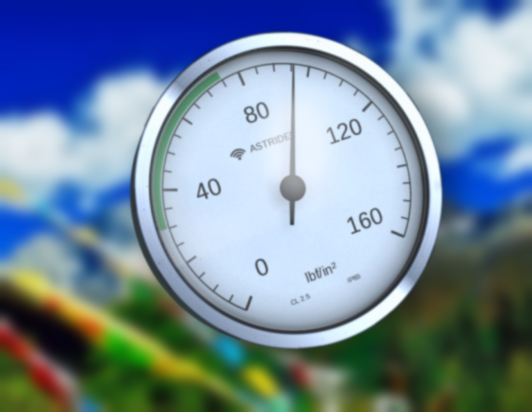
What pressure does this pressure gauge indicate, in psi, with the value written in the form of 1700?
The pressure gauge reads 95
